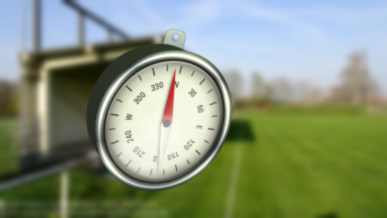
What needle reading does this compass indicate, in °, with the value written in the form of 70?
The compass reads 352.5
